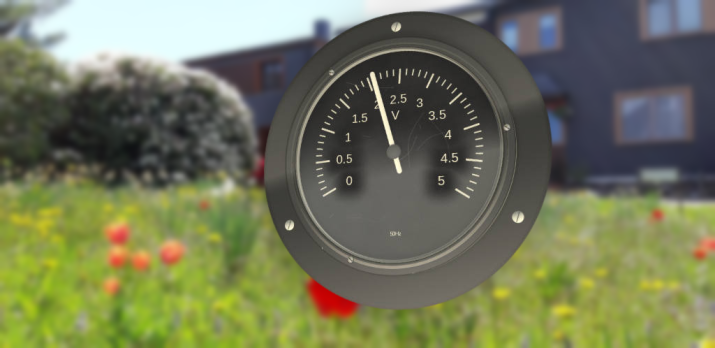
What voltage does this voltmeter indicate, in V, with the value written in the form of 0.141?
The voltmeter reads 2.1
